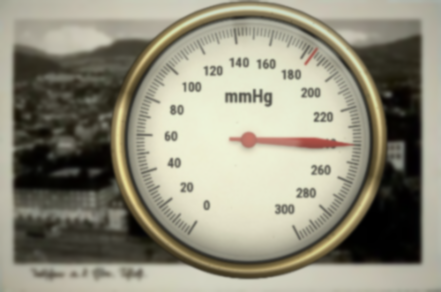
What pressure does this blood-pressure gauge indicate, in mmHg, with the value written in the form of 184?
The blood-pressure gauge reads 240
